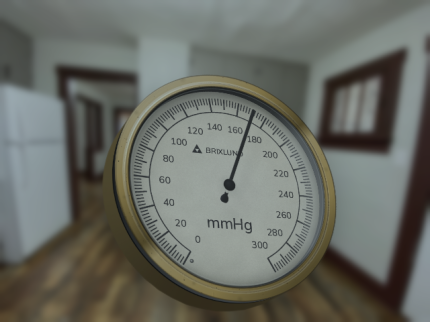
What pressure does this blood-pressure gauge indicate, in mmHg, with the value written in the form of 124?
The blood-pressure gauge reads 170
